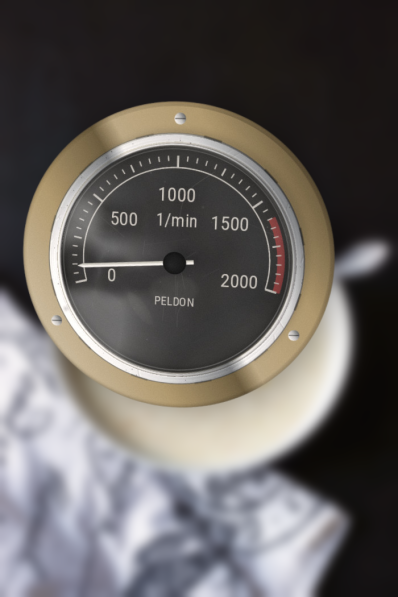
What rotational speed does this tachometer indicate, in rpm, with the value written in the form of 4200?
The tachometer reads 100
